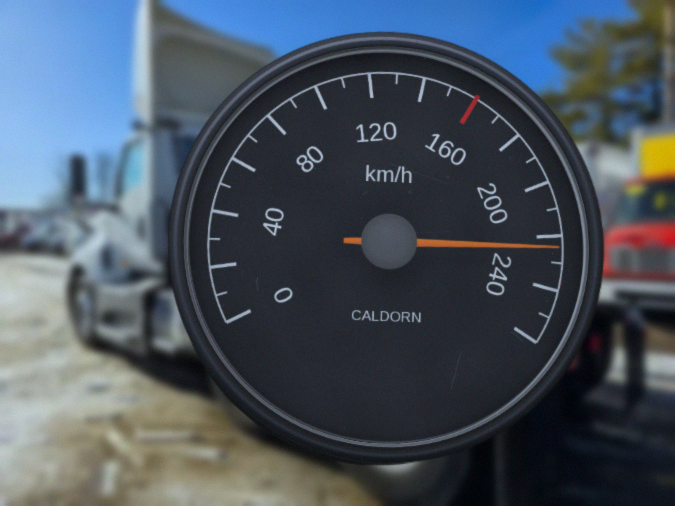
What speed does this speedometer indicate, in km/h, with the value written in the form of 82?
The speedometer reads 225
